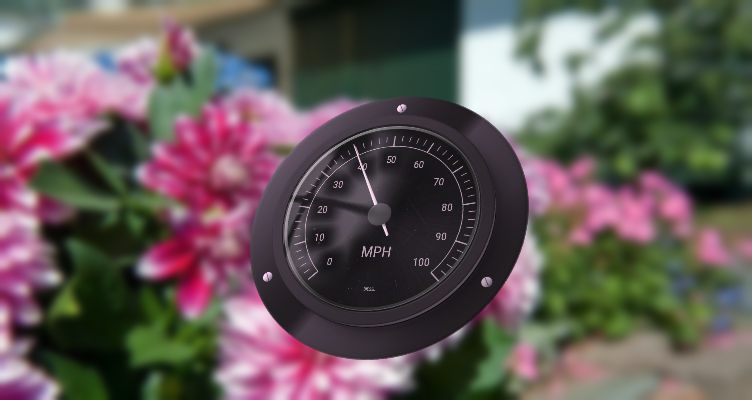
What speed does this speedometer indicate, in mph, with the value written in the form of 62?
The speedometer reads 40
